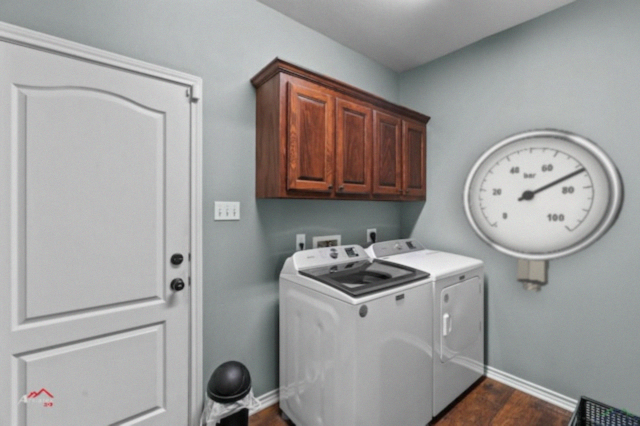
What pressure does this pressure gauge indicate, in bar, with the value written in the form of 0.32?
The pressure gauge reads 72.5
